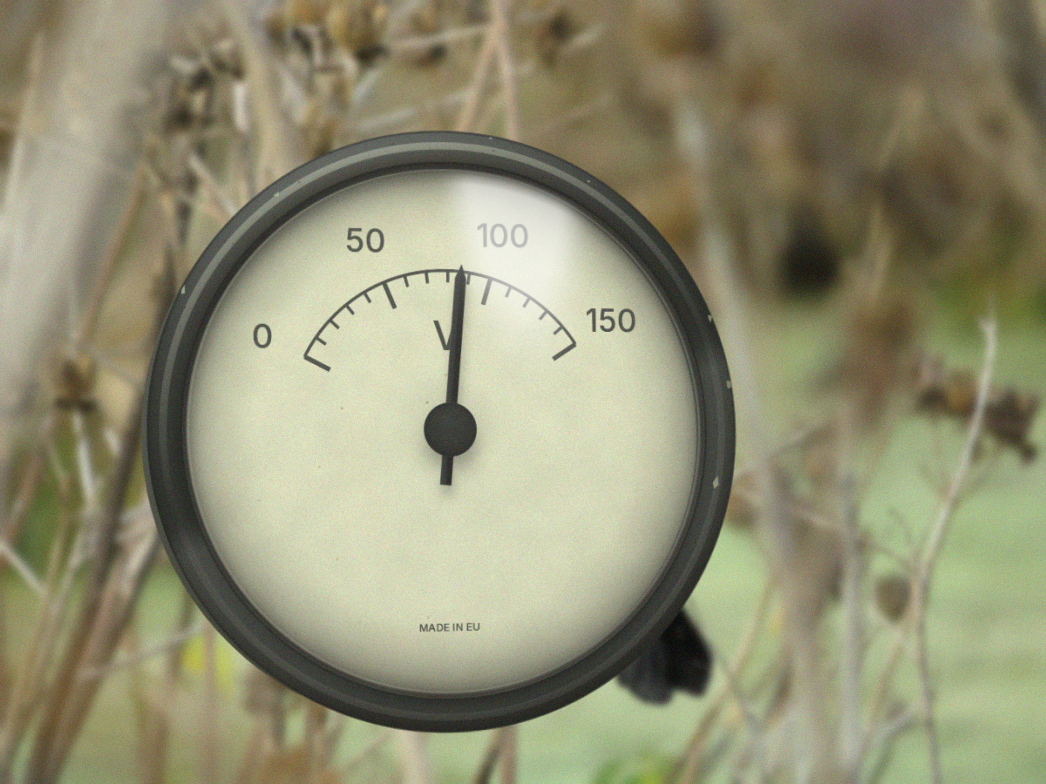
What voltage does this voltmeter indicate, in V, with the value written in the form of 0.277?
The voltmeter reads 85
